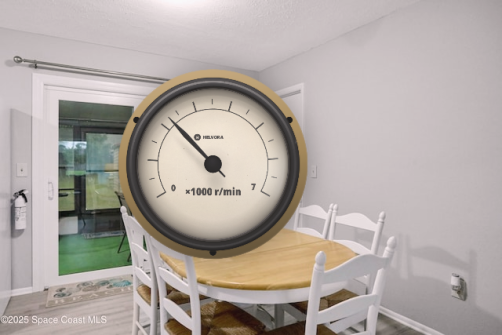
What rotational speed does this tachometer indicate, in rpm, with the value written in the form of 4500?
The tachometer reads 2250
